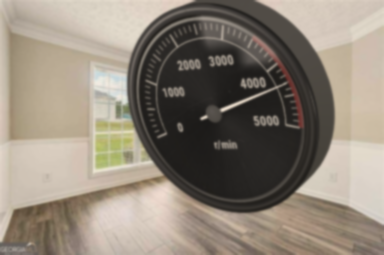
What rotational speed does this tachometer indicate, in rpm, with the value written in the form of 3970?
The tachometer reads 4300
